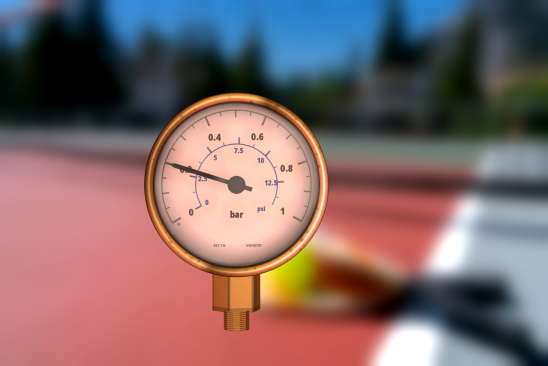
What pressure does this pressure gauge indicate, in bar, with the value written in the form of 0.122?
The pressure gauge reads 0.2
